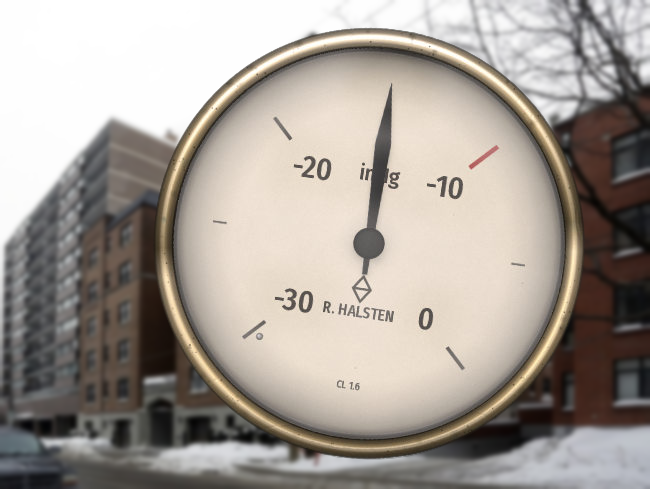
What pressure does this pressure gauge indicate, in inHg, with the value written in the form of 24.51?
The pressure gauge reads -15
